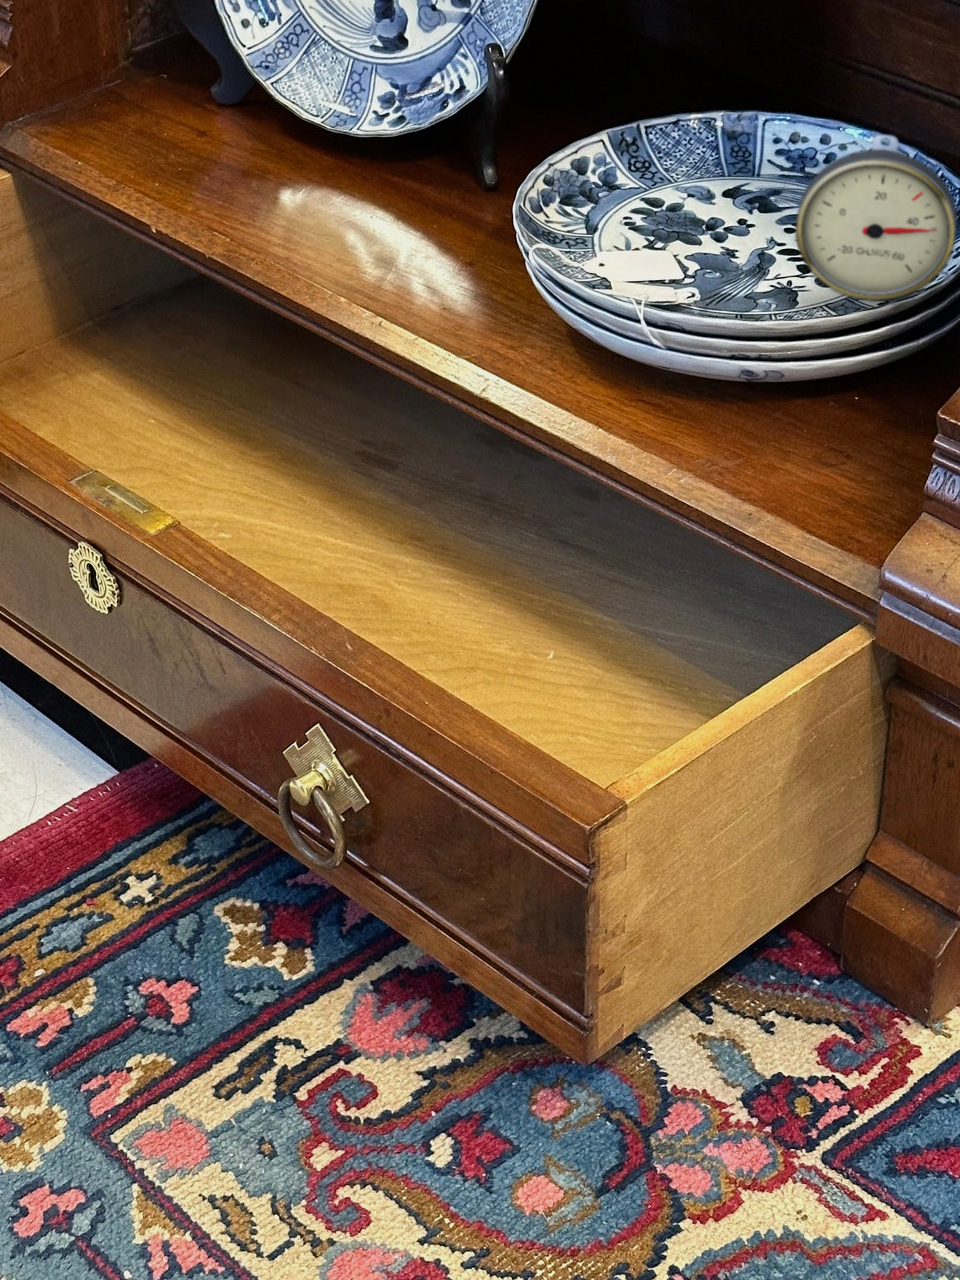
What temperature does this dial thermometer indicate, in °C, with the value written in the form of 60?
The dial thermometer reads 44
